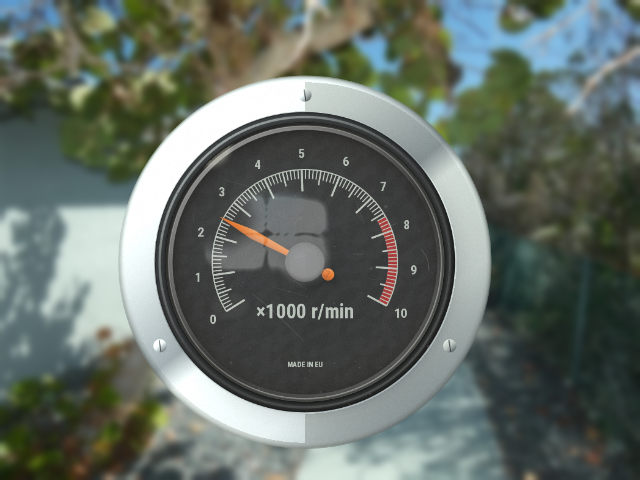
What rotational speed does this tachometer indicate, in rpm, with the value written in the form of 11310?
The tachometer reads 2500
